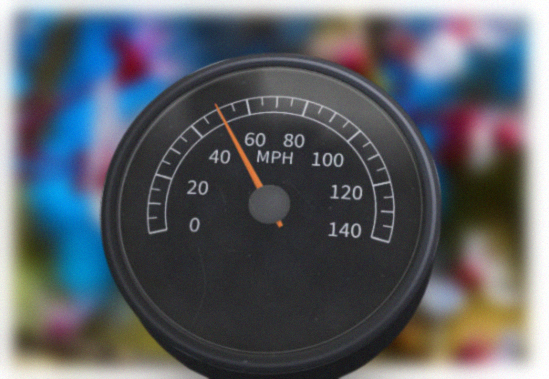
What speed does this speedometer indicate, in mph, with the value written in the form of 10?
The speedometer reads 50
